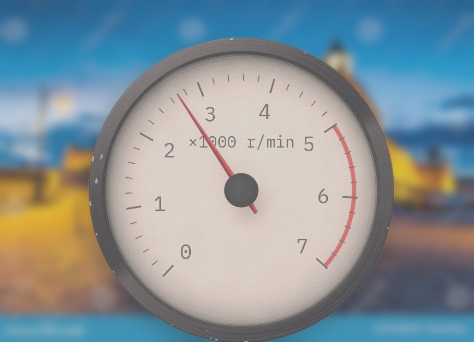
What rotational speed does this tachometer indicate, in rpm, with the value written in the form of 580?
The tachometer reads 2700
